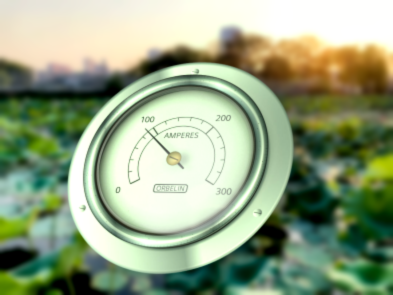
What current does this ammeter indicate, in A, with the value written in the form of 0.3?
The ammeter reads 90
